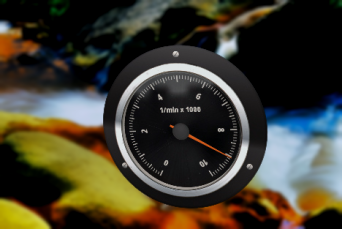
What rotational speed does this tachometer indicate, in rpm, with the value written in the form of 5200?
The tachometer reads 9000
